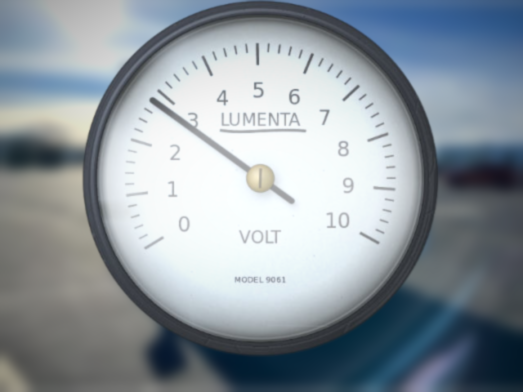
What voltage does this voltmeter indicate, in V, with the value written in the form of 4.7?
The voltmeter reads 2.8
